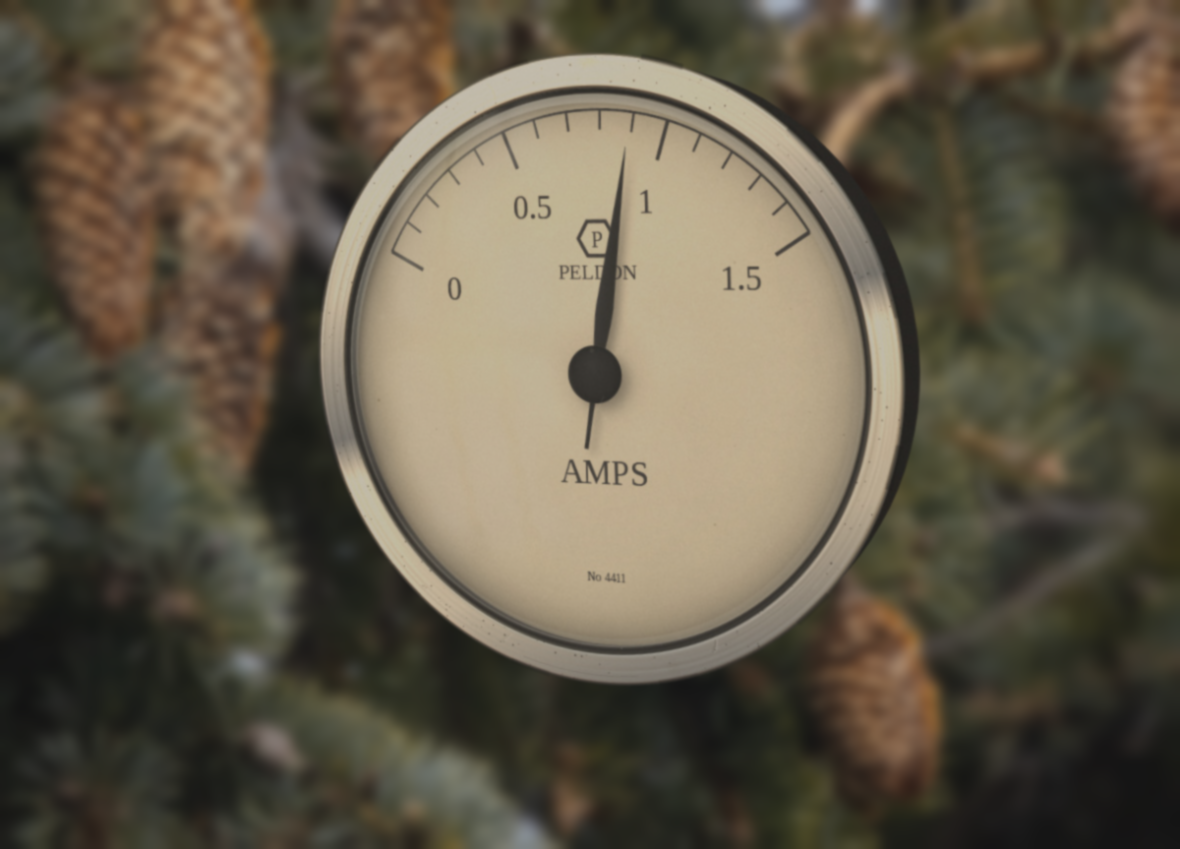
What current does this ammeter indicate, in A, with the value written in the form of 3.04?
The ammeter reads 0.9
